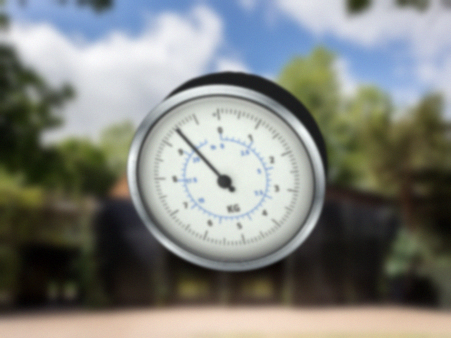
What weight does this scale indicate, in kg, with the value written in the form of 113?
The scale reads 9.5
